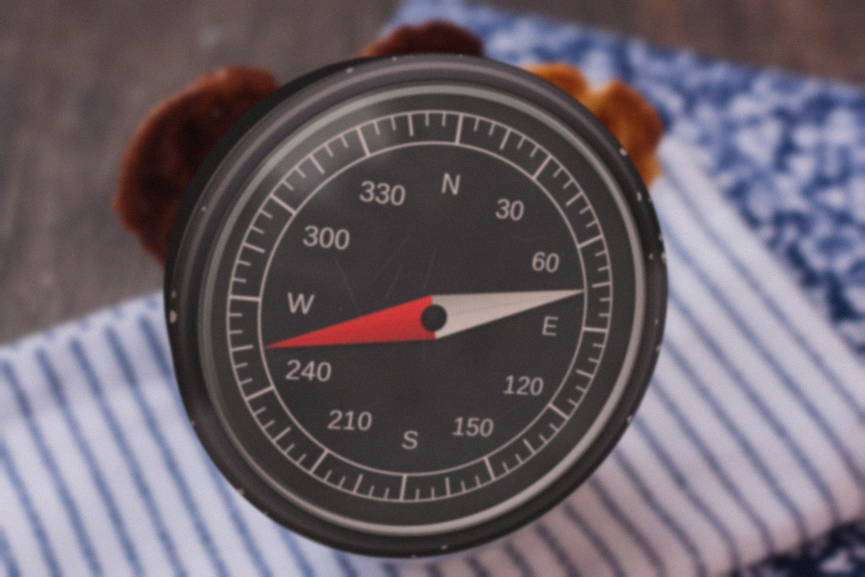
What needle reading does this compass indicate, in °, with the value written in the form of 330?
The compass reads 255
